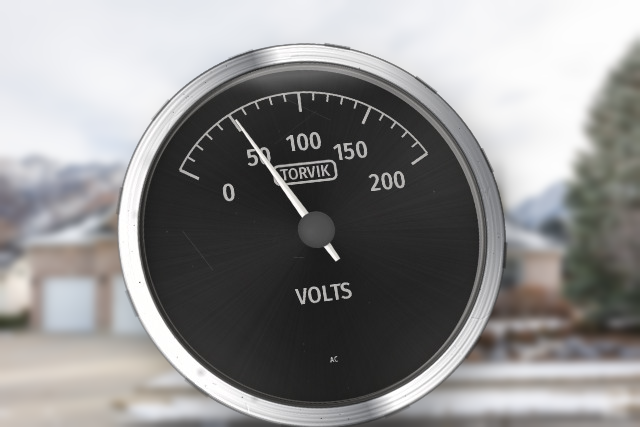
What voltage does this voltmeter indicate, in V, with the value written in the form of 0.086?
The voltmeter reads 50
